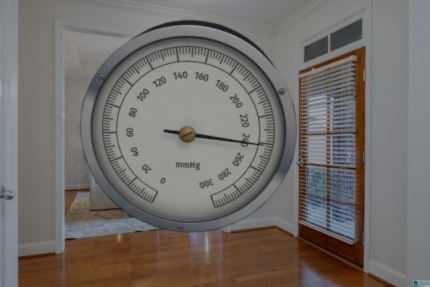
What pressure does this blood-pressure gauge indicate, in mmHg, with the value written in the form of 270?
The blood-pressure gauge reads 240
